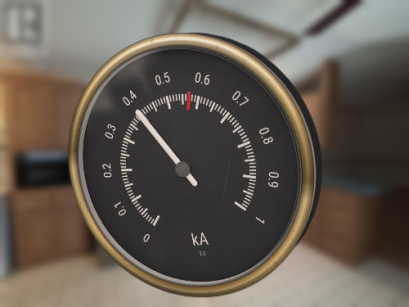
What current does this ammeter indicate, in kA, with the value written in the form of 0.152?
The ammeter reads 0.4
